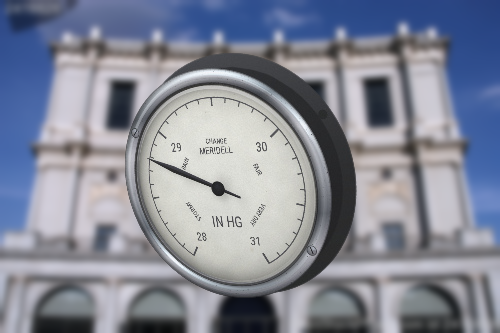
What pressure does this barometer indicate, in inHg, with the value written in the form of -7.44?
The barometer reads 28.8
